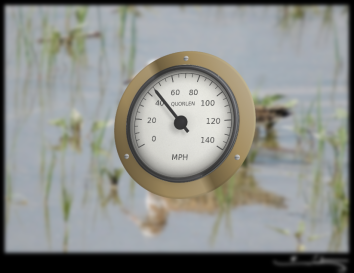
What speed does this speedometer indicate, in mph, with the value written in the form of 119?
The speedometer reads 45
